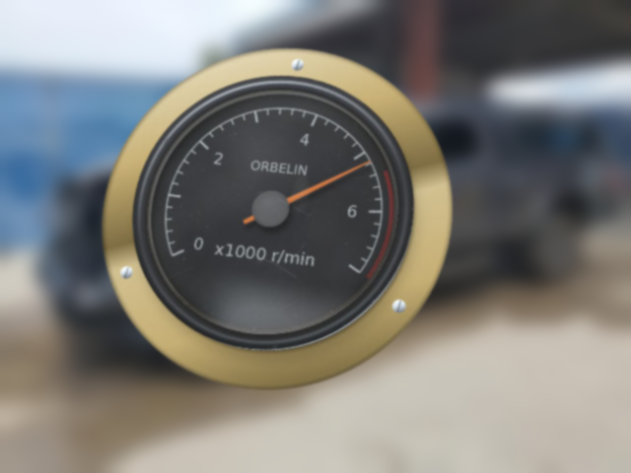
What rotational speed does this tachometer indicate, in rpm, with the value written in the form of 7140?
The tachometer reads 5200
